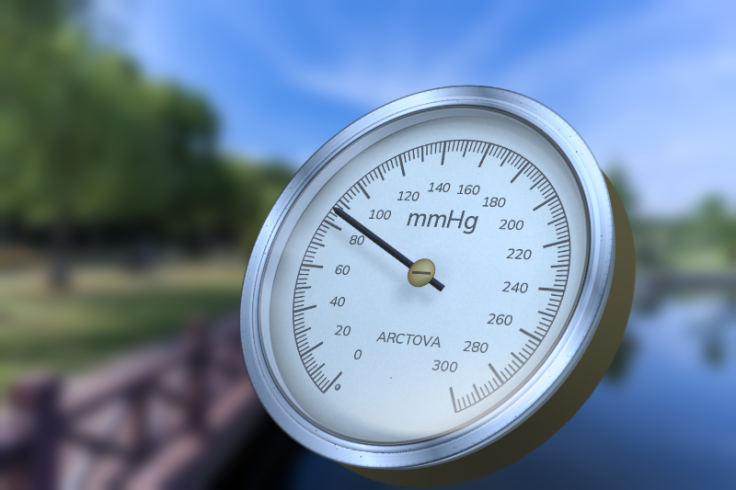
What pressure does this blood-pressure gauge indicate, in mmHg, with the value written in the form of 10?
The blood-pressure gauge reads 86
